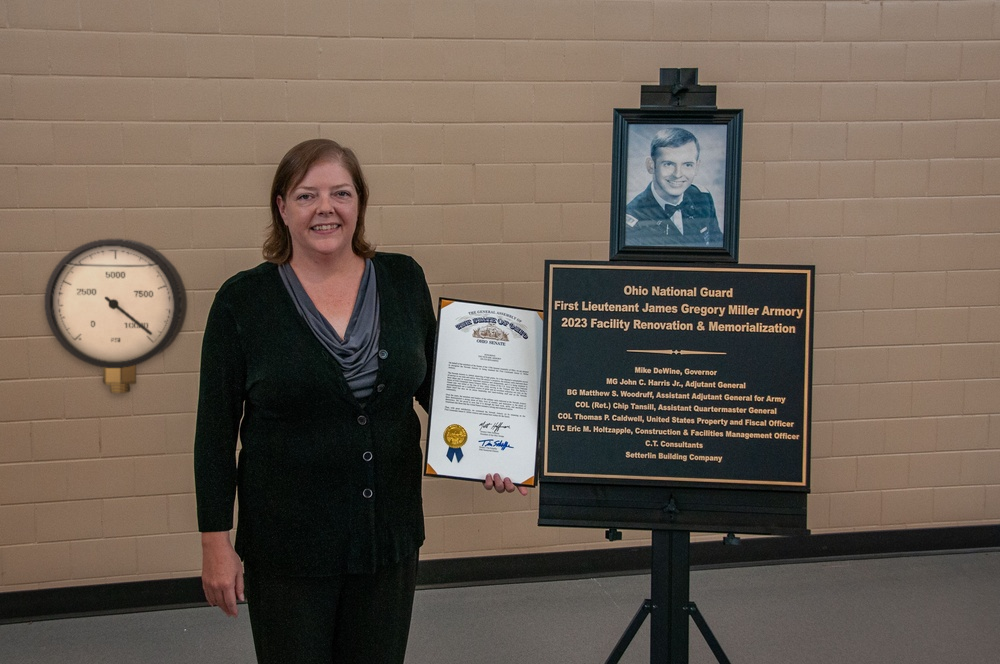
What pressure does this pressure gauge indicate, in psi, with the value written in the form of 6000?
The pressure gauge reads 9750
